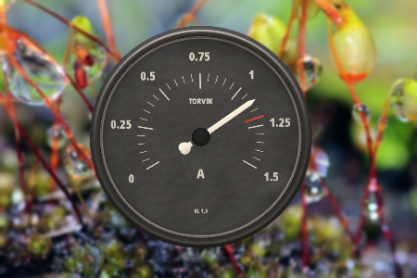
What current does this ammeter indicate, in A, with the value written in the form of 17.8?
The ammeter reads 1.1
